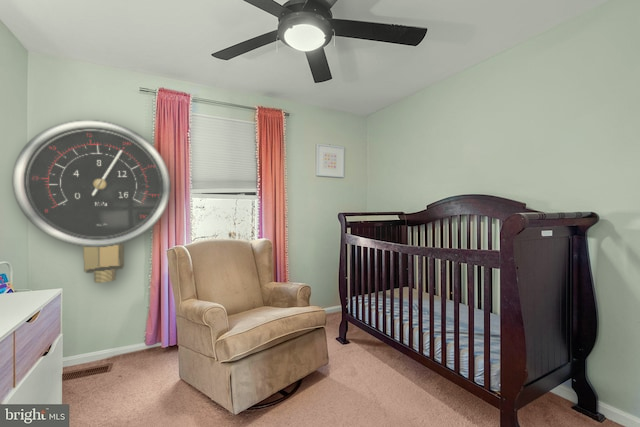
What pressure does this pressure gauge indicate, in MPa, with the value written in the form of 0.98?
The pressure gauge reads 10
